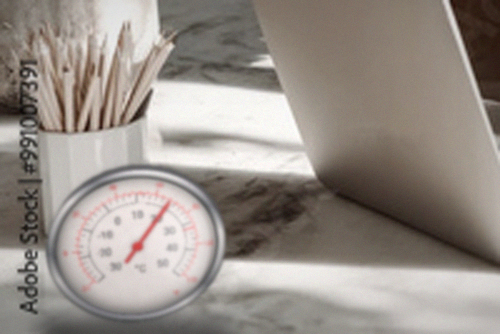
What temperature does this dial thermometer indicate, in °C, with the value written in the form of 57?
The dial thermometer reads 20
